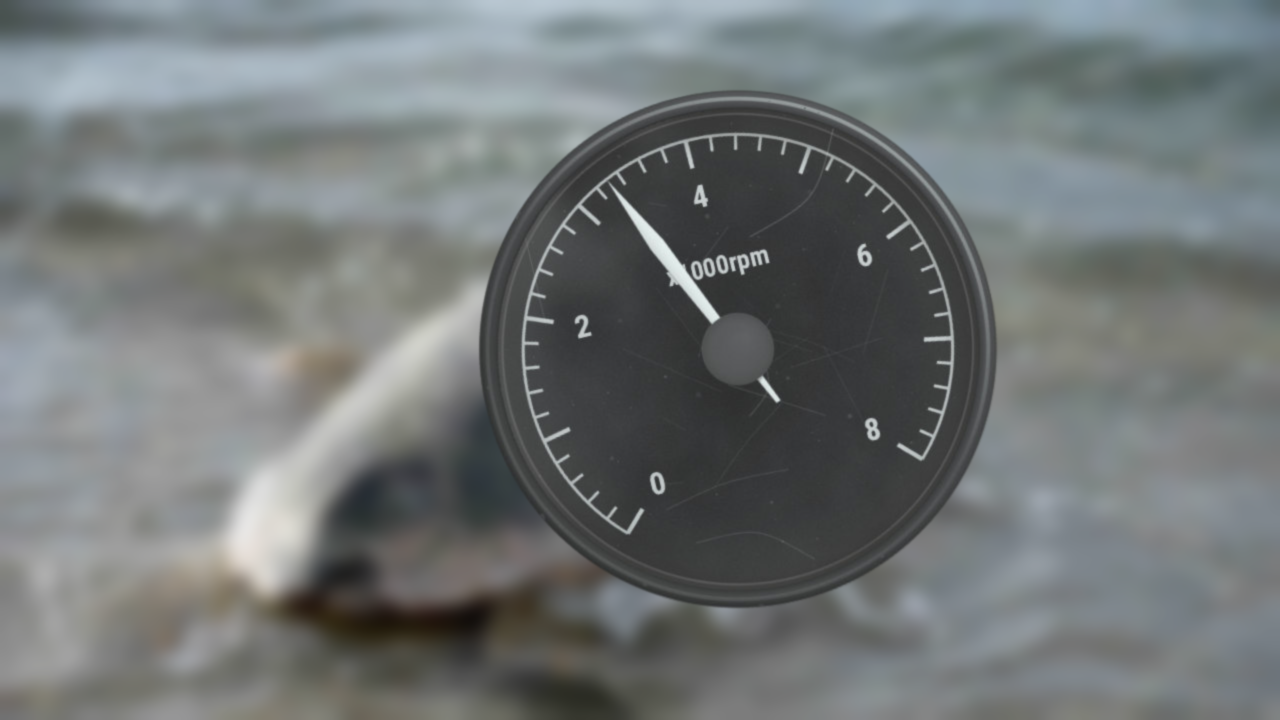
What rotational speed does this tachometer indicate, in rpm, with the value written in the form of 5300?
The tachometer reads 3300
